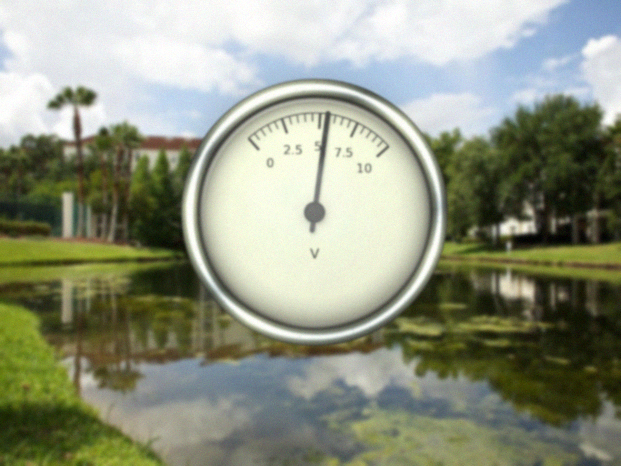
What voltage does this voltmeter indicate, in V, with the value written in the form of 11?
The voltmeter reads 5.5
